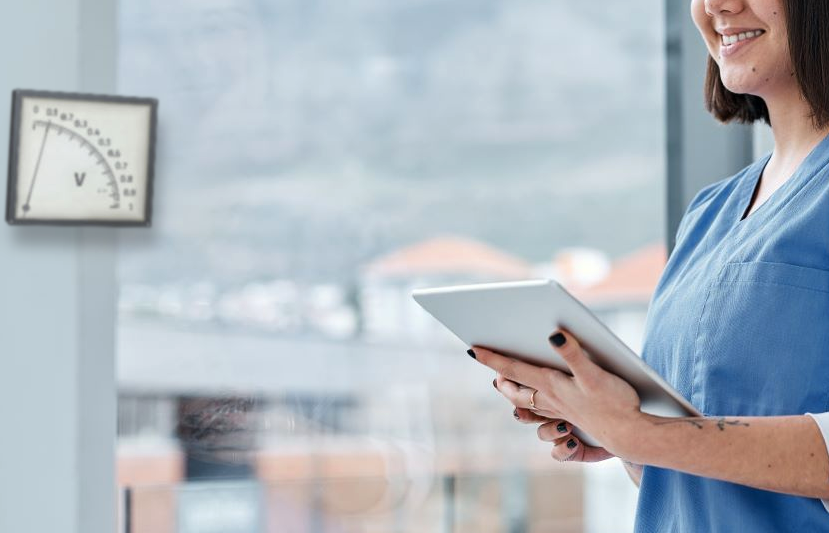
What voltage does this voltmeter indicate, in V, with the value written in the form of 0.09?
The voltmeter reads 0.1
